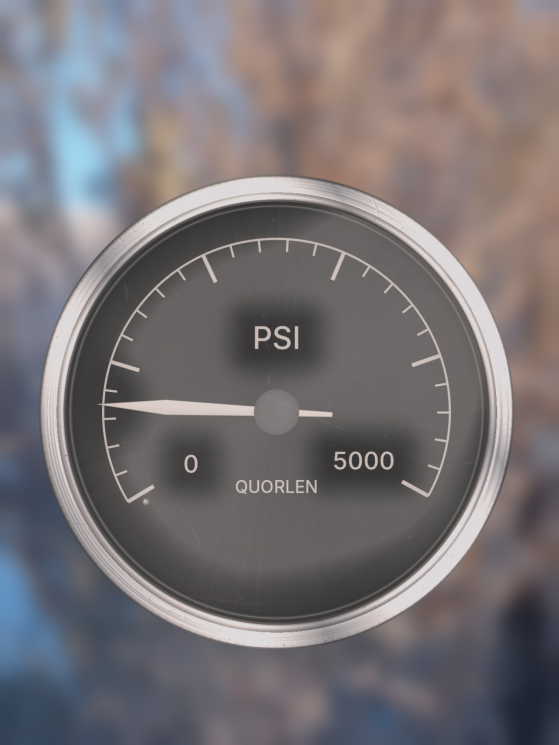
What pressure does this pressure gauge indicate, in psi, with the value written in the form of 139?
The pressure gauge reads 700
